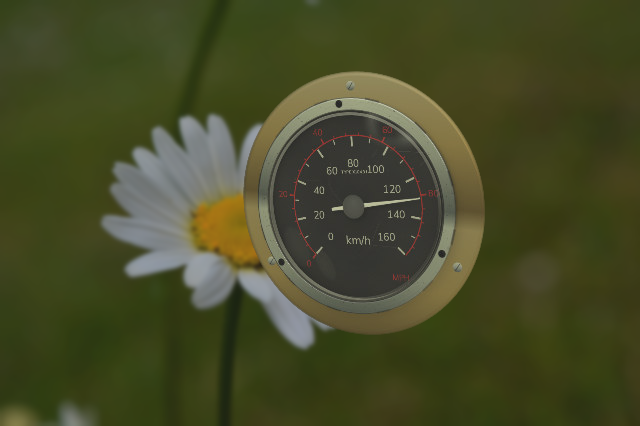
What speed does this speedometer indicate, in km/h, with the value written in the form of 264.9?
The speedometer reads 130
